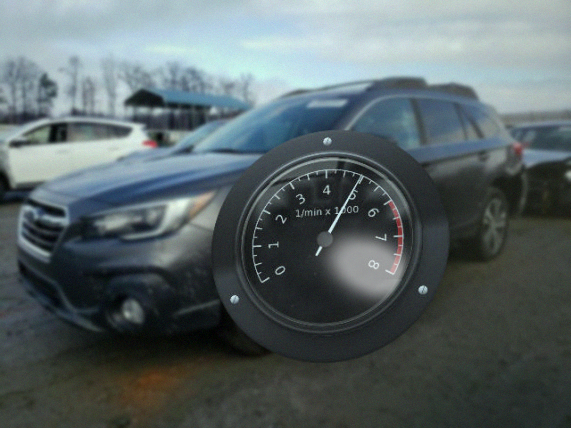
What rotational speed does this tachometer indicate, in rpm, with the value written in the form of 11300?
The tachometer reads 5000
